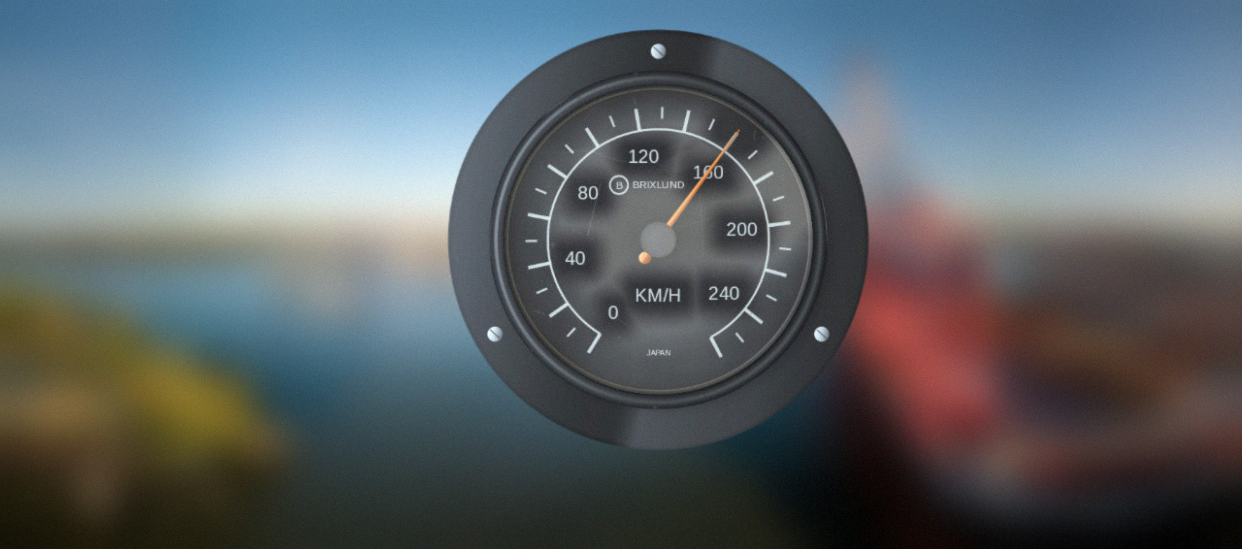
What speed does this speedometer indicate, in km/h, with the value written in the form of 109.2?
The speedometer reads 160
